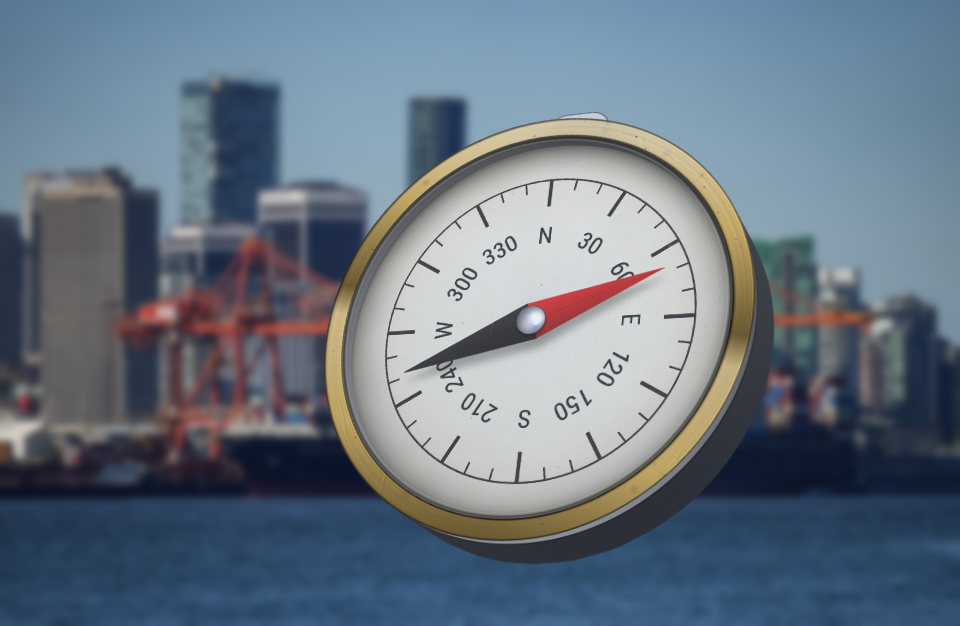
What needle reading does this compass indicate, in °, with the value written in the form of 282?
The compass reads 70
